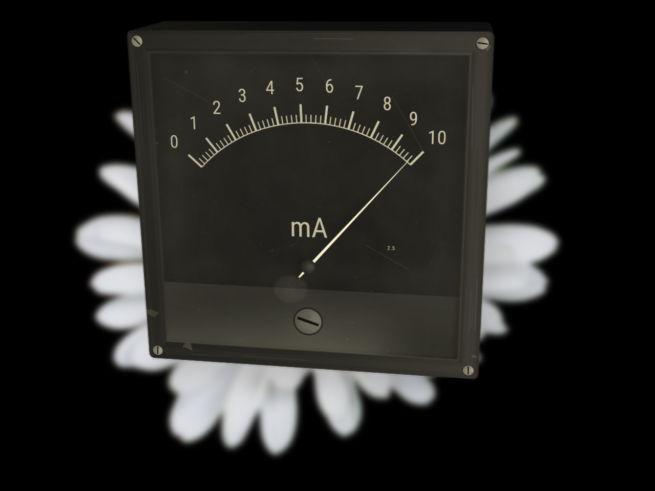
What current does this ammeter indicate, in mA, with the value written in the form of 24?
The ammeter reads 9.8
